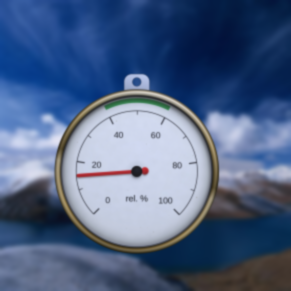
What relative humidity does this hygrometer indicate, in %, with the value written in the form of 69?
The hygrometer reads 15
